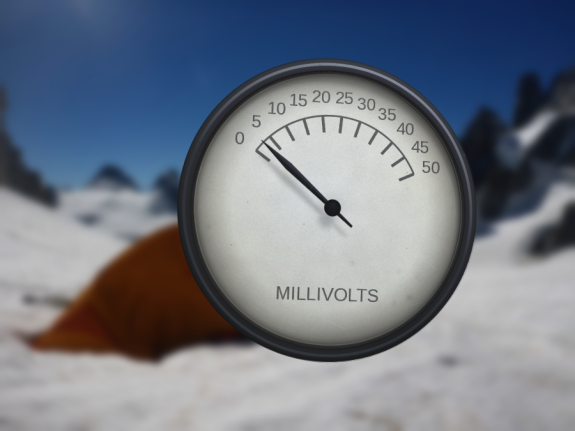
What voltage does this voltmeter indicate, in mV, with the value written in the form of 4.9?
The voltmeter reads 2.5
